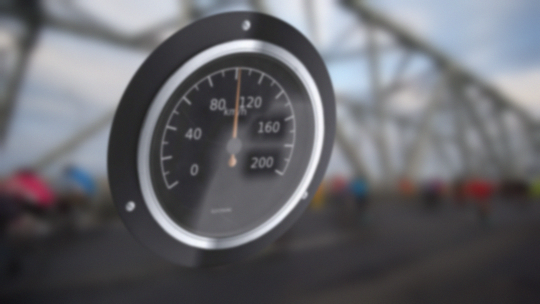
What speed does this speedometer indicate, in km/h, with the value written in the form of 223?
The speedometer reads 100
